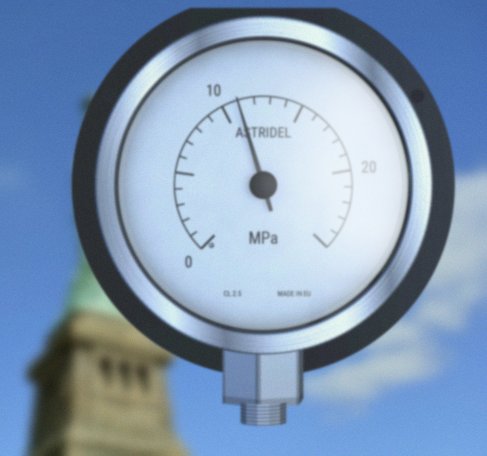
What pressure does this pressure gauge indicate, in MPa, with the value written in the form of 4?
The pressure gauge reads 11
